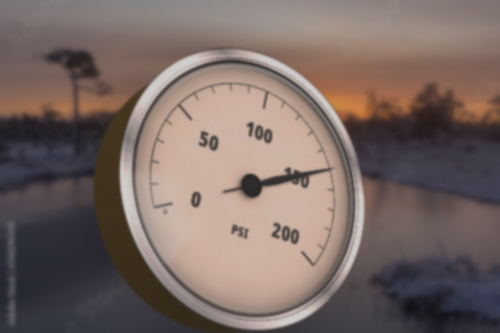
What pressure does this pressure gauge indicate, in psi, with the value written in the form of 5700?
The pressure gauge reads 150
